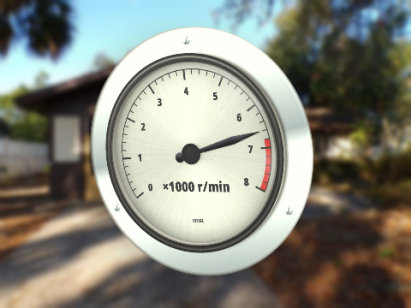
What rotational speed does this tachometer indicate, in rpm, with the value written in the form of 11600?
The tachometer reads 6600
